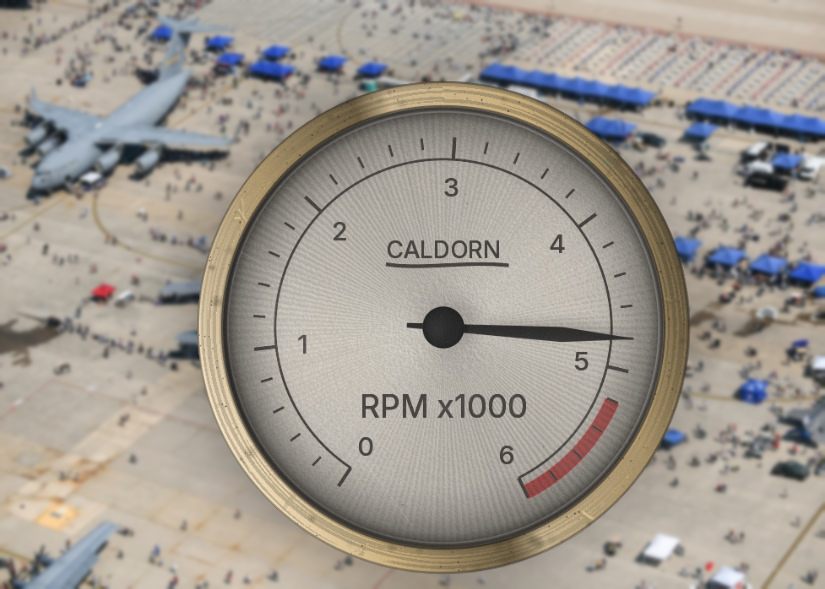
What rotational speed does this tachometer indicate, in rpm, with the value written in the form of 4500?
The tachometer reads 4800
